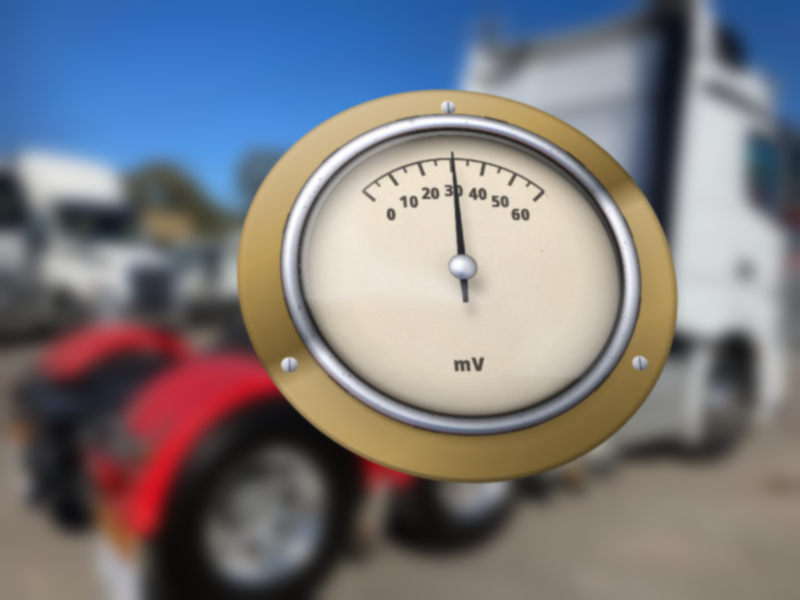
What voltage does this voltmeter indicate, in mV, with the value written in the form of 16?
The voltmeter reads 30
